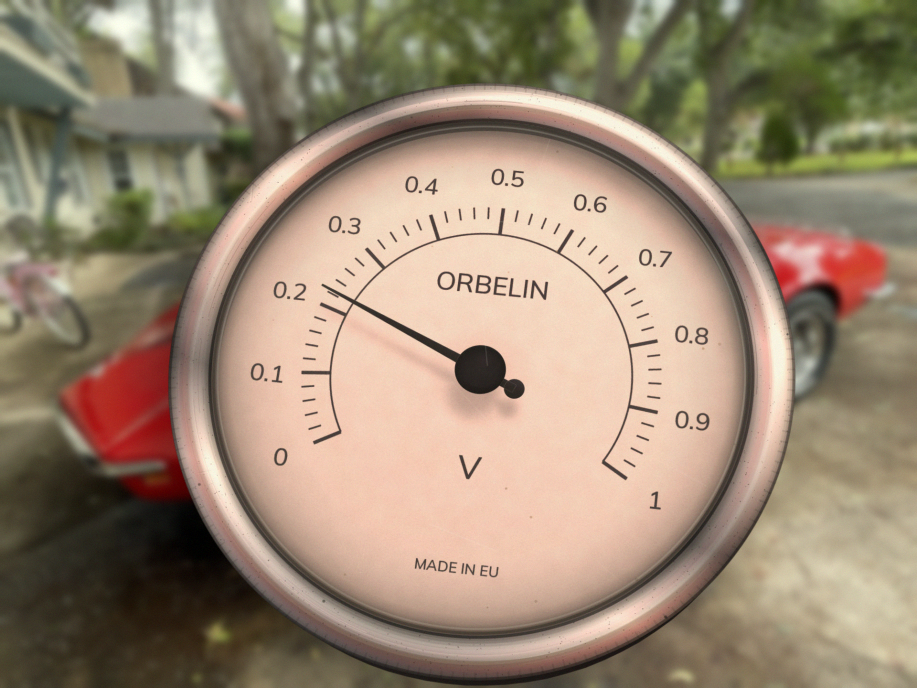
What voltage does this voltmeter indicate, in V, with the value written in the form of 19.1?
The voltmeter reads 0.22
